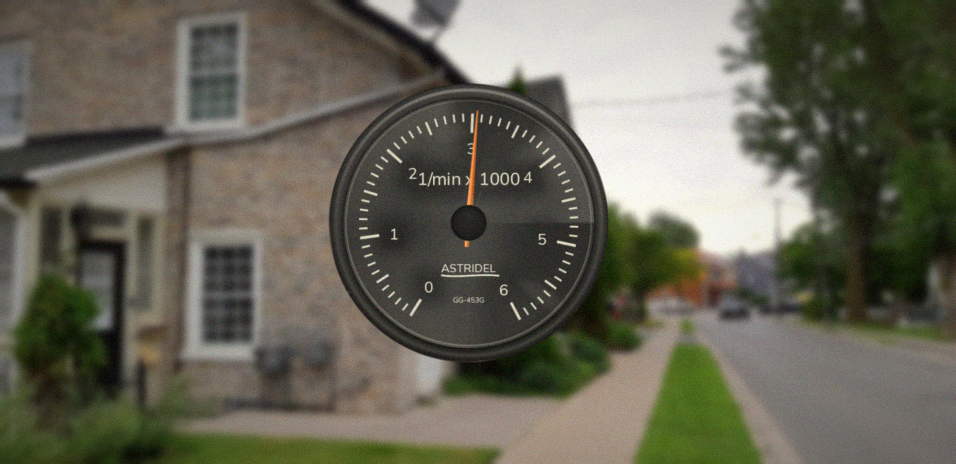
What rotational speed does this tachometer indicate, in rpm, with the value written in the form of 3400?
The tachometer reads 3050
